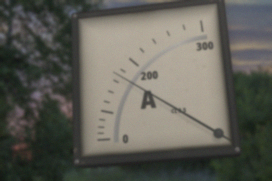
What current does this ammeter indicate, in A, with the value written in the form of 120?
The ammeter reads 170
